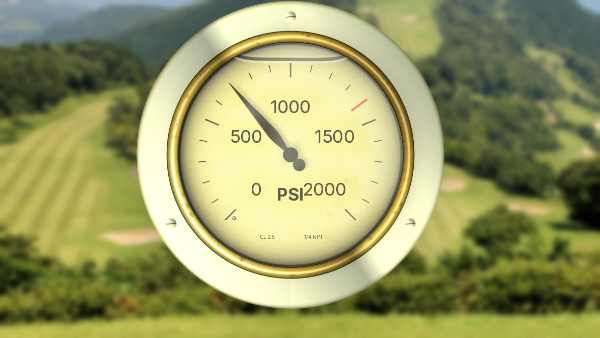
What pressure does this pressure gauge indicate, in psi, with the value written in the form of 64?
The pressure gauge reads 700
